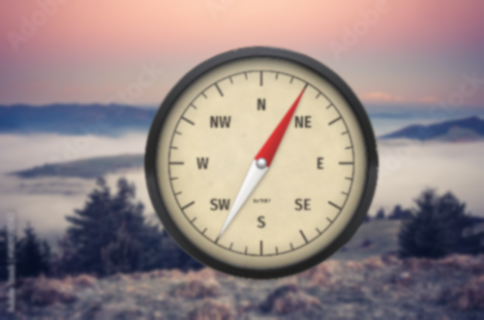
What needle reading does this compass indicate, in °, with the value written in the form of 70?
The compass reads 30
